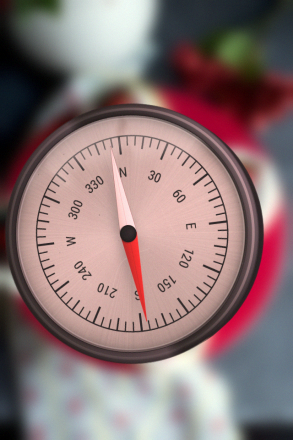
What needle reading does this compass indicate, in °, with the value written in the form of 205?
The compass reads 175
